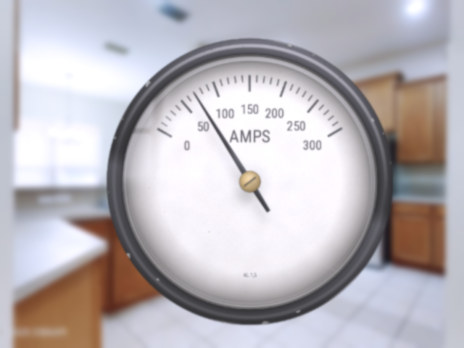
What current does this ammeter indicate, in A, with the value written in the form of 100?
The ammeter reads 70
